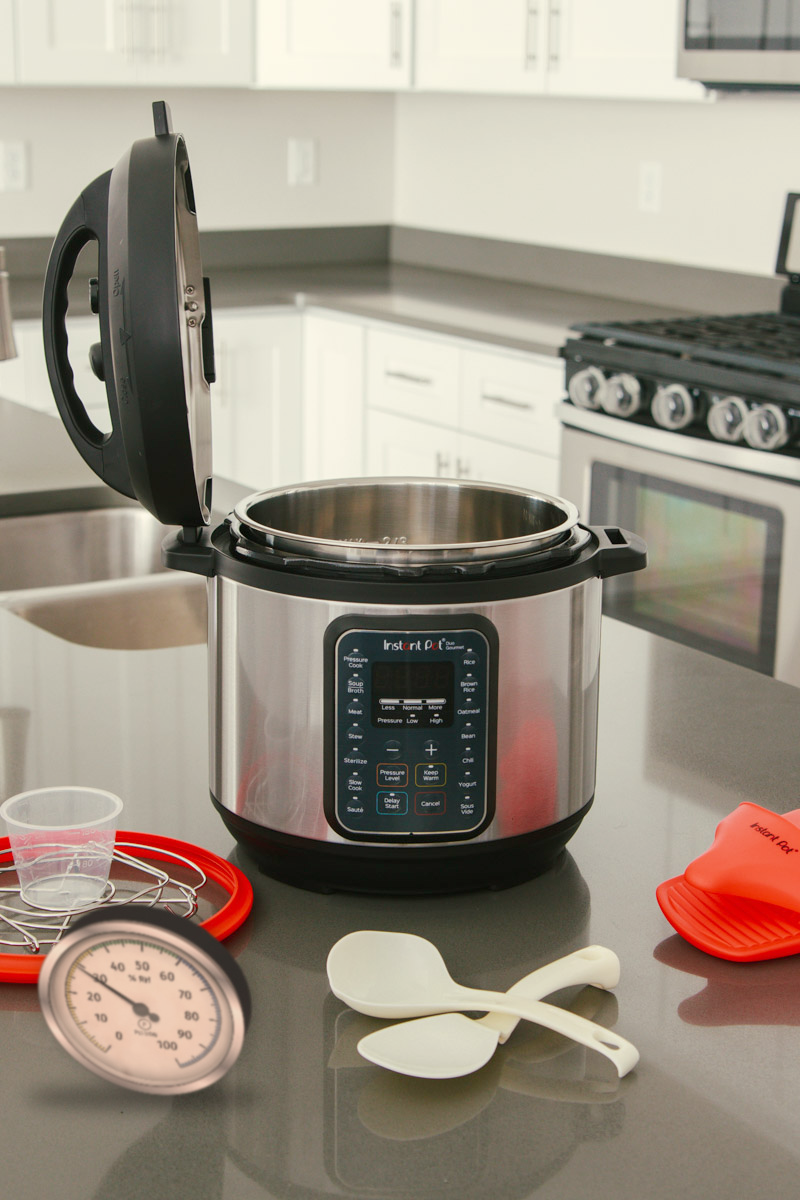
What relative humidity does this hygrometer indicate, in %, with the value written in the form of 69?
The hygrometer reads 30
